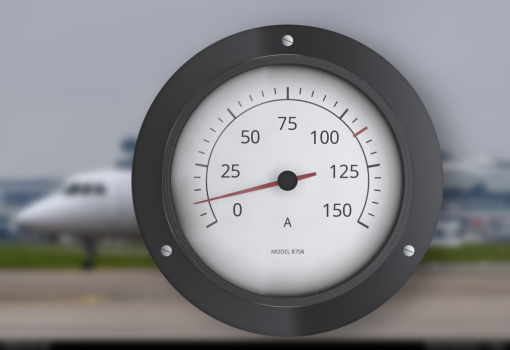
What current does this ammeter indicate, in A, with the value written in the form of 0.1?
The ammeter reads 10
